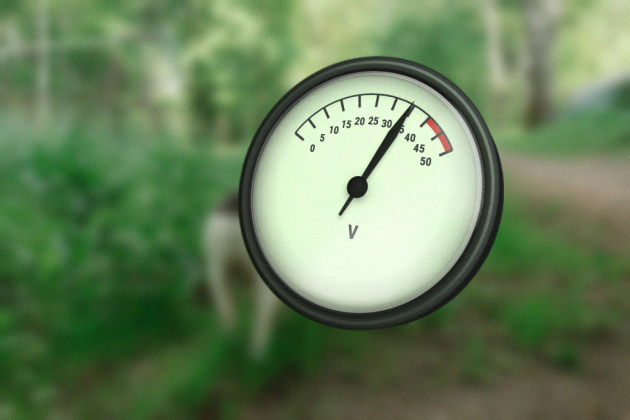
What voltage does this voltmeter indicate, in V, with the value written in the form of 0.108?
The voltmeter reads 35
